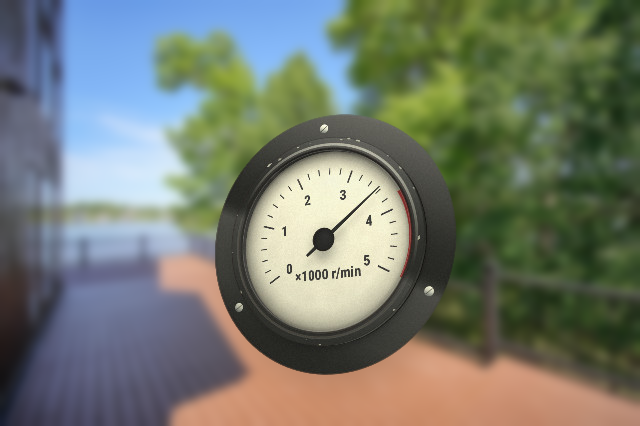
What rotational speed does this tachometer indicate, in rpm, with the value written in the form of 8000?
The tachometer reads 3600
